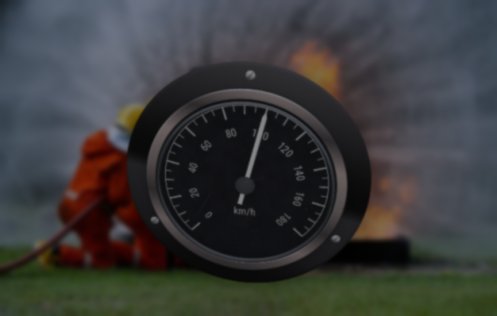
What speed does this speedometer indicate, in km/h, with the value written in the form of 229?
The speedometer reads 100
